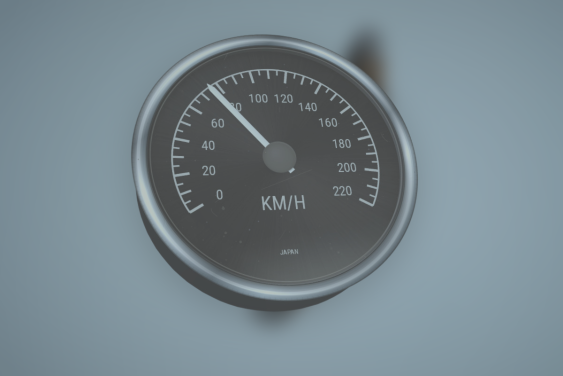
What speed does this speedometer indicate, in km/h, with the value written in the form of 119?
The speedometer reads 75
